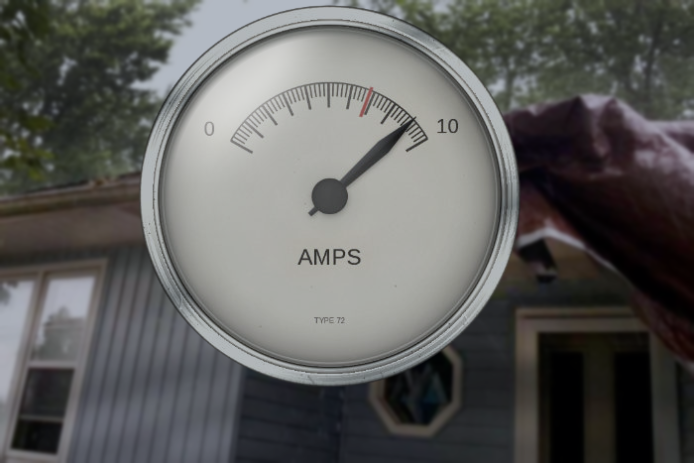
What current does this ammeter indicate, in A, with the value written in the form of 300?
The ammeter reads 9
